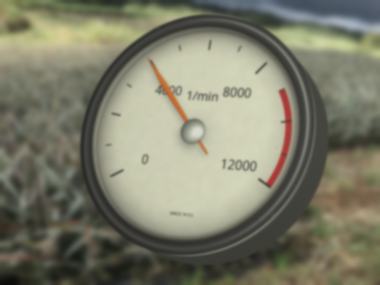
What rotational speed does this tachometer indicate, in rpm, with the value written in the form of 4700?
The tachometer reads 4000
